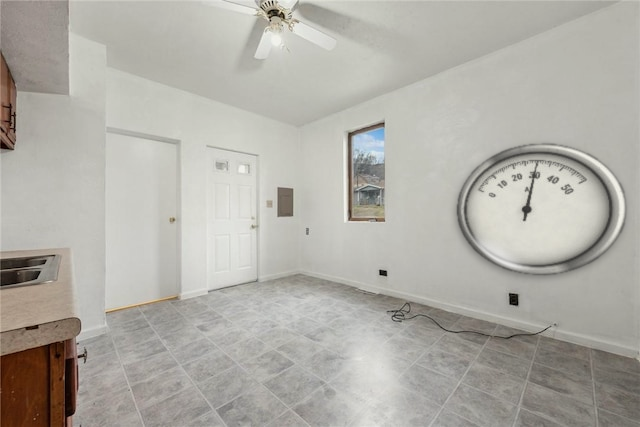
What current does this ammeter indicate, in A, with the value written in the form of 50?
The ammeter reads 30
